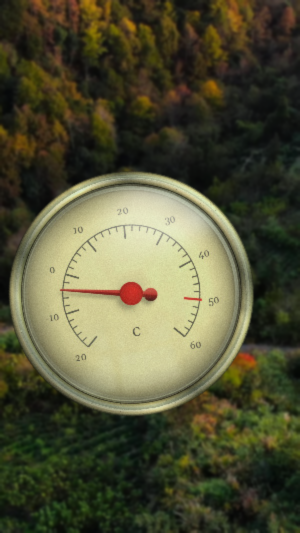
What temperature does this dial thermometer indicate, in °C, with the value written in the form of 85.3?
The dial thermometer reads -4
